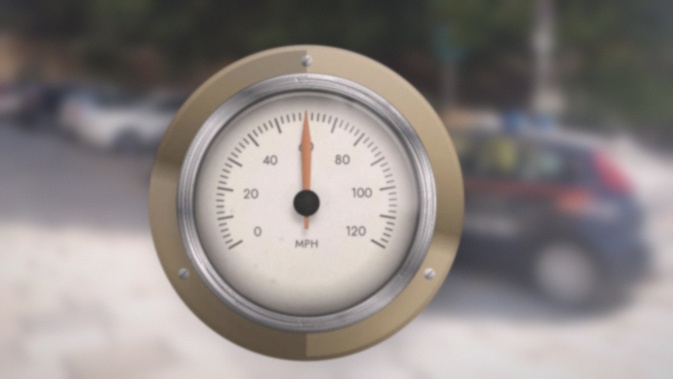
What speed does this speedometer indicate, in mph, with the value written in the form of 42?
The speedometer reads 60
